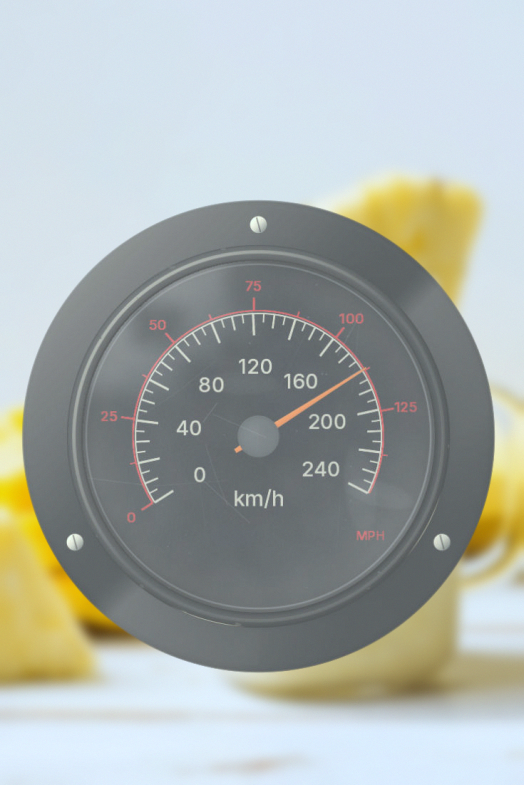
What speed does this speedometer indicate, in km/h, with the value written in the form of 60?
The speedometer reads 180
